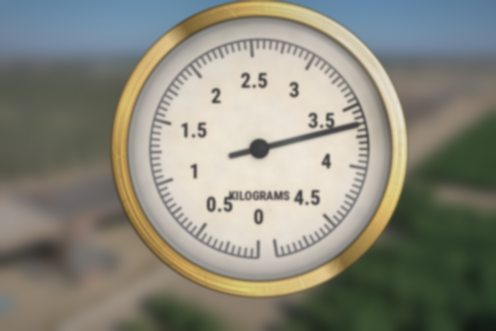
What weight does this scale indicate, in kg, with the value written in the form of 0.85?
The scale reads 3.65
